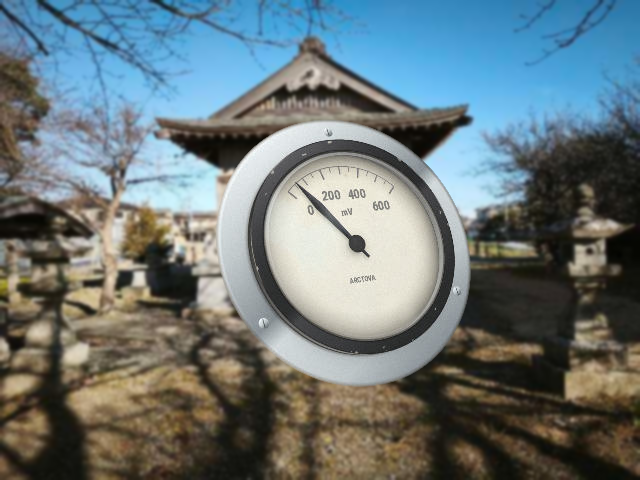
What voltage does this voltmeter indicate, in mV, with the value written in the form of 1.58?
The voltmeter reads 50
